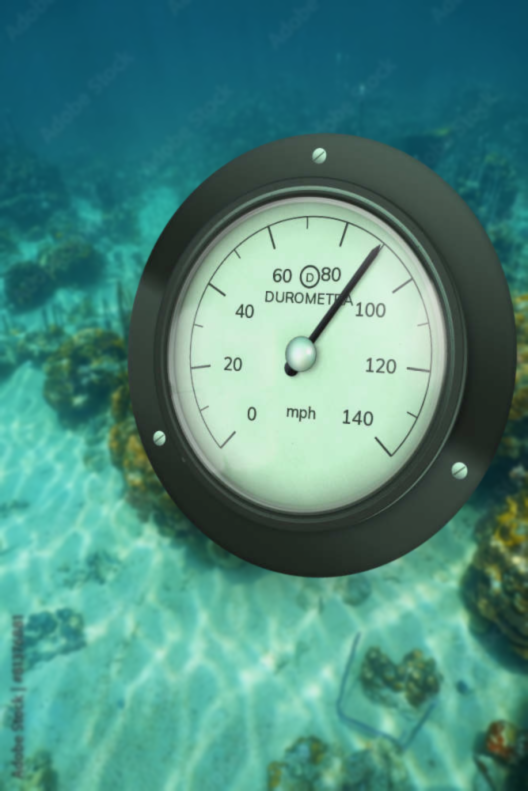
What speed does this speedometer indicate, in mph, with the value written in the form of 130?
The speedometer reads 90
